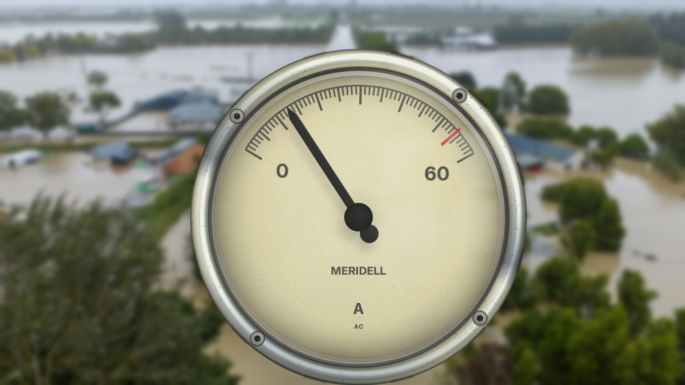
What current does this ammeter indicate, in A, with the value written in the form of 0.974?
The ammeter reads 13
